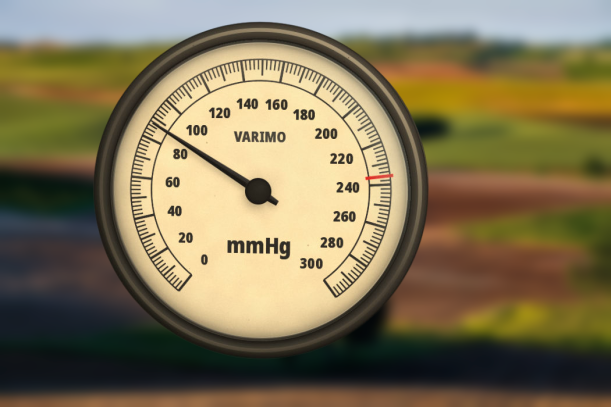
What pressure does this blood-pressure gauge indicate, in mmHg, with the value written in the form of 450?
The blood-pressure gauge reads 88
